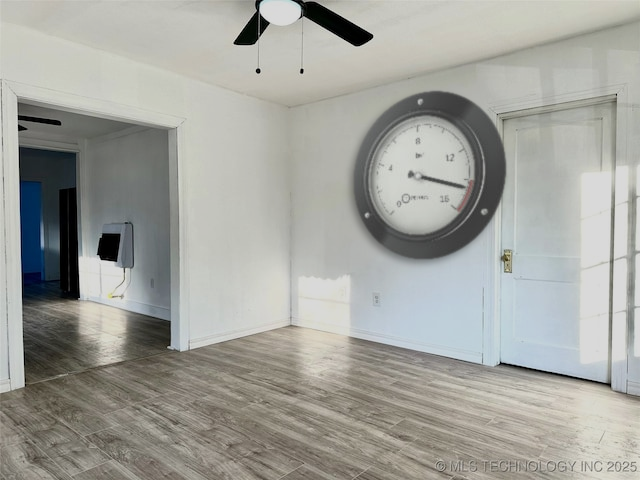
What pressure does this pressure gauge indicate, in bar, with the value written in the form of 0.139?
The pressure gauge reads 14.5
